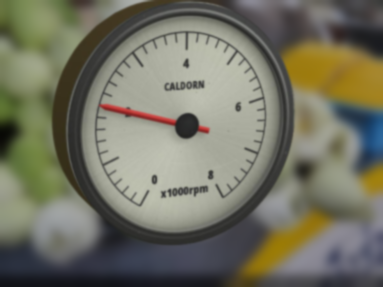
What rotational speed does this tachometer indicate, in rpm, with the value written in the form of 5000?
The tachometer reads 2000
